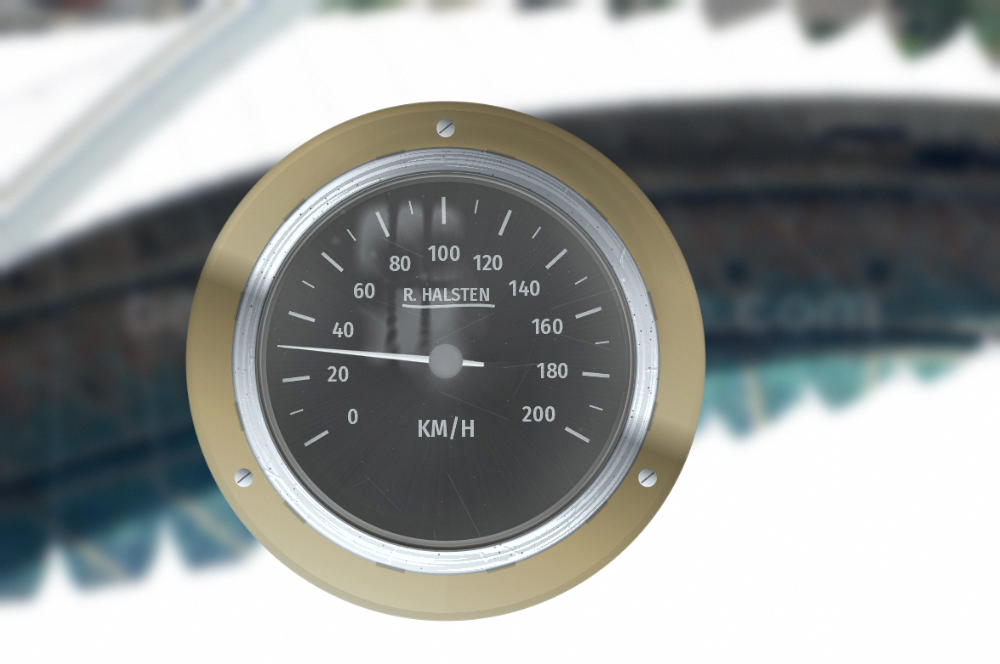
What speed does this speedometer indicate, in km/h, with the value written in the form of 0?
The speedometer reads 30
